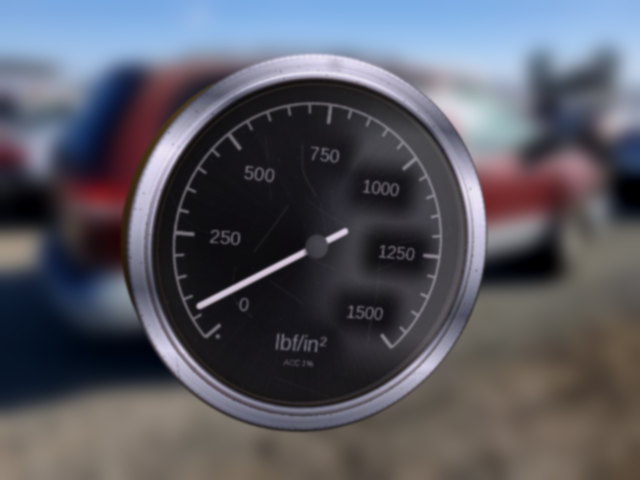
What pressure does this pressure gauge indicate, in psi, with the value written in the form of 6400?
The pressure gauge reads 75
